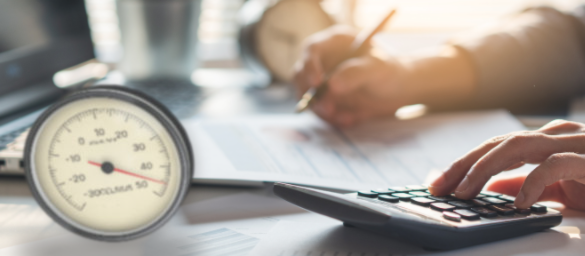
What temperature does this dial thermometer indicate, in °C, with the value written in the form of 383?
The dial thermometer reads 45
